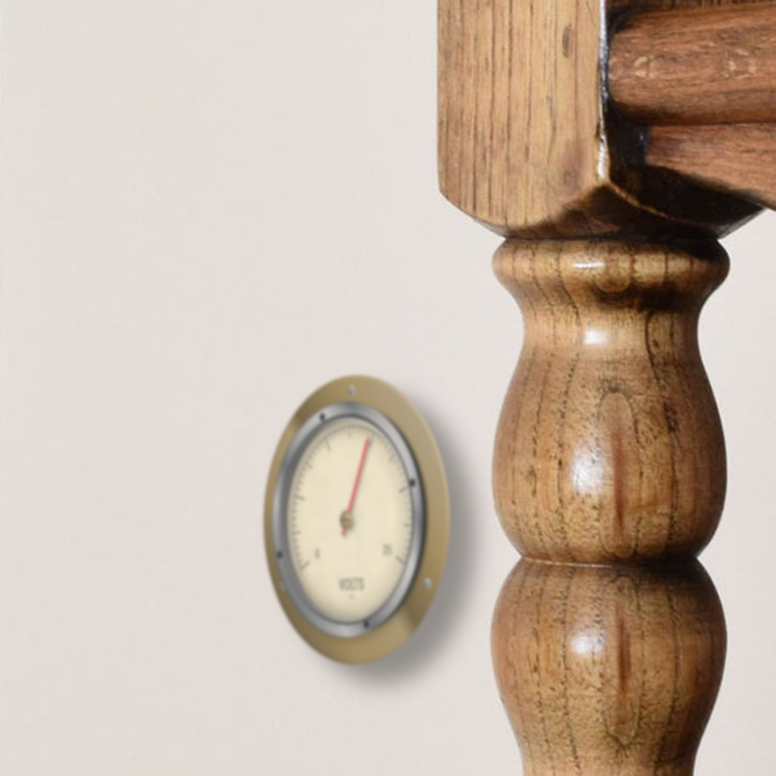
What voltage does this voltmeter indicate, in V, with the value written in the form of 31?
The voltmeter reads 15
